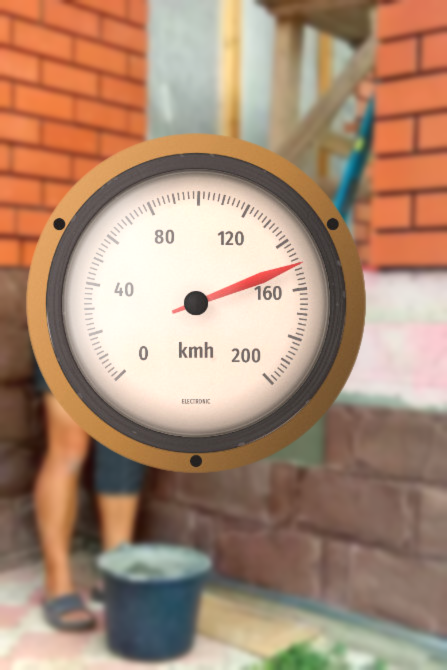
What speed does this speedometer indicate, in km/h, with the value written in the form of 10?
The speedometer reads 150
